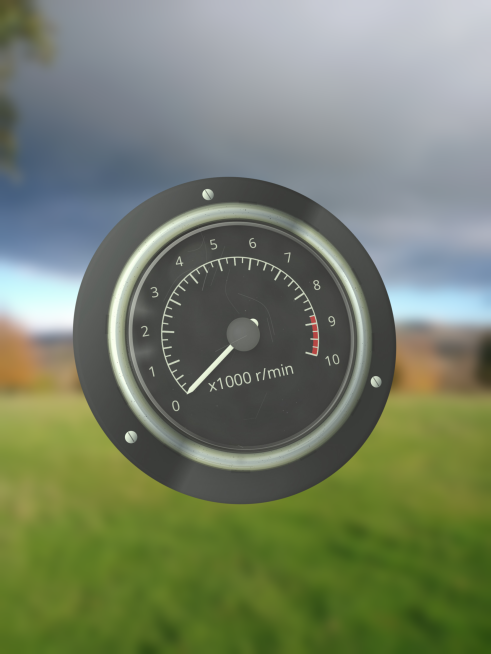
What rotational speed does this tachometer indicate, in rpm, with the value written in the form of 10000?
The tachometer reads 0
